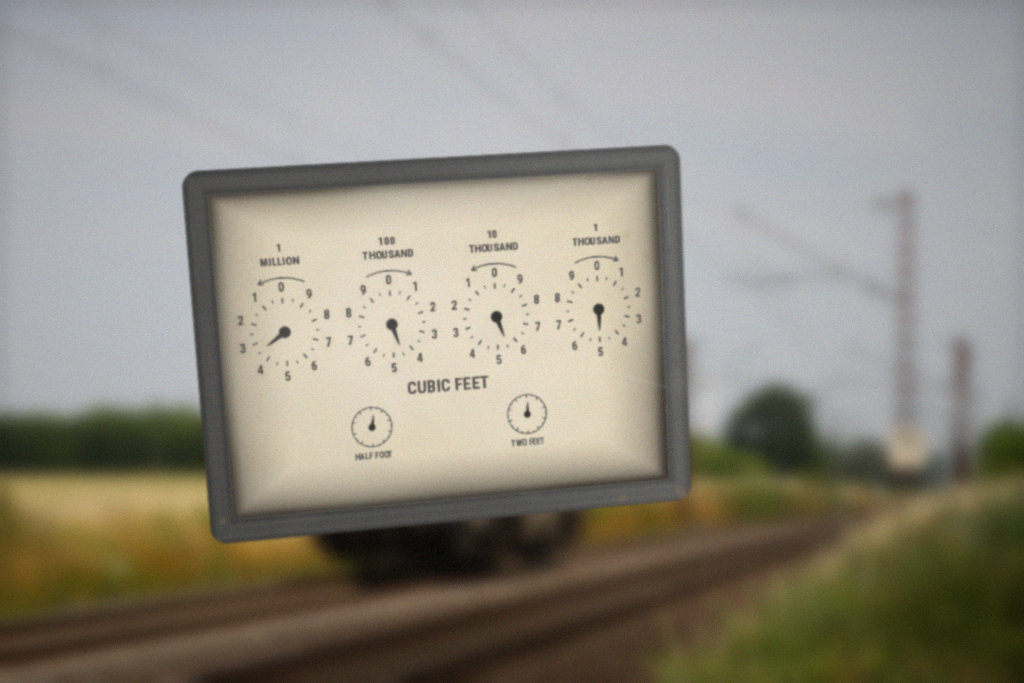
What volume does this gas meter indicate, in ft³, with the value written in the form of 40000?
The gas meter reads 345500
